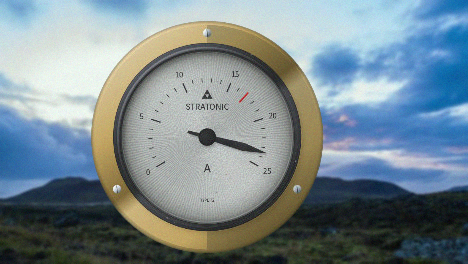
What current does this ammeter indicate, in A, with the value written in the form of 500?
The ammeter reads 23.5
